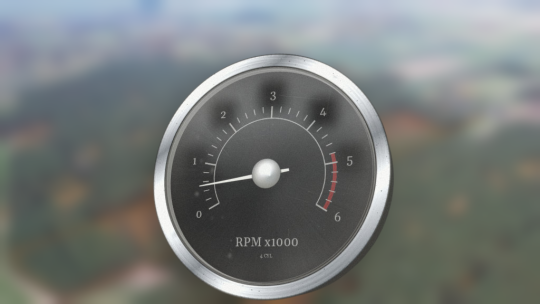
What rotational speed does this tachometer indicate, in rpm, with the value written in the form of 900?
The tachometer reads 500
